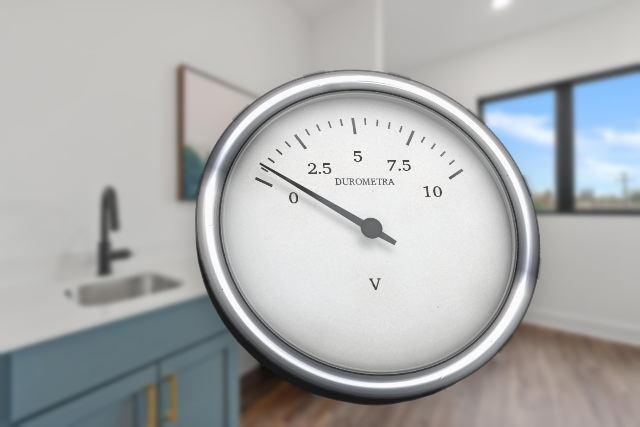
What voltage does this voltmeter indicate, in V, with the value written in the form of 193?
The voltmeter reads 0.5
